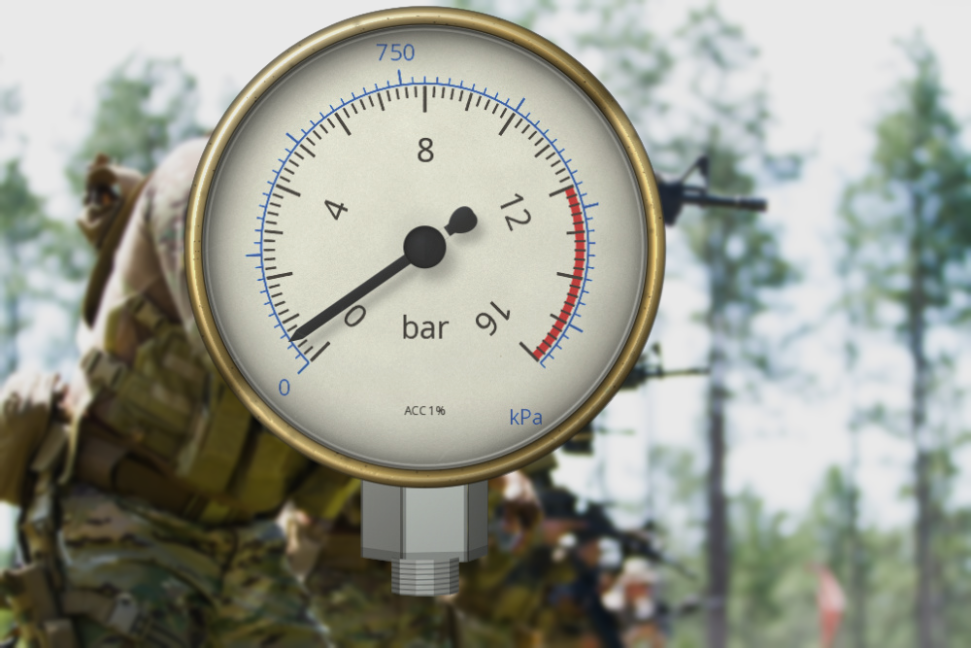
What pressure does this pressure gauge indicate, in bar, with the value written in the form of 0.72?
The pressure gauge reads 0.6
